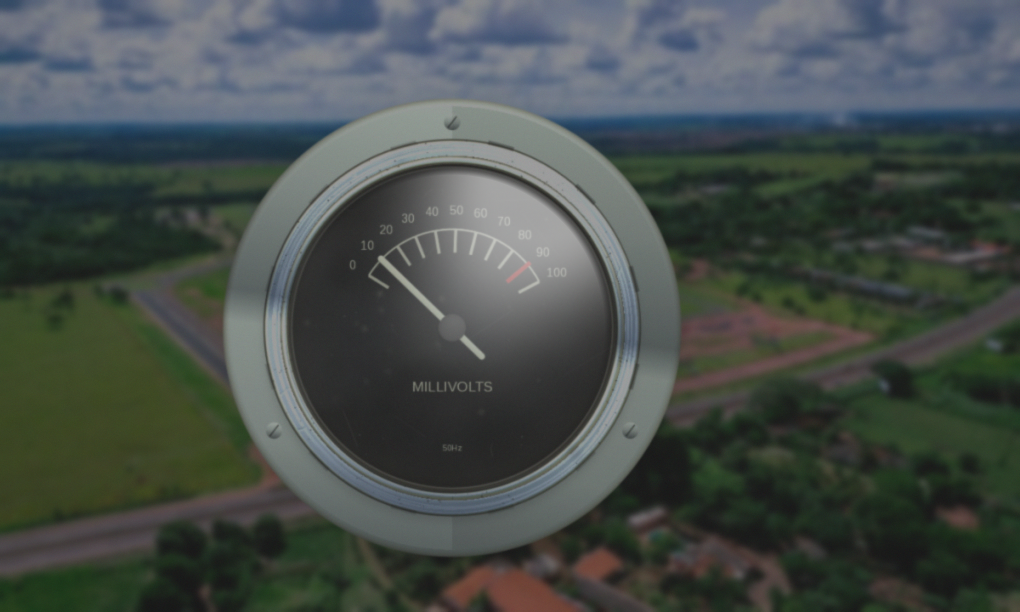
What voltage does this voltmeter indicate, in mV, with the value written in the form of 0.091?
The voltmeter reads 10
